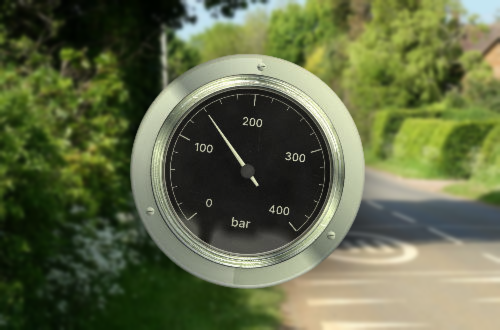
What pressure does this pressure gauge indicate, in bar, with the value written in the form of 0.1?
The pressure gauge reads 140
